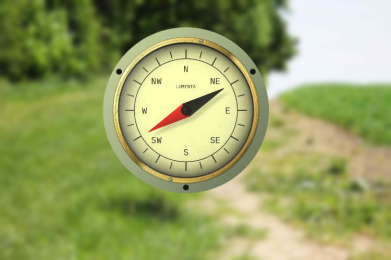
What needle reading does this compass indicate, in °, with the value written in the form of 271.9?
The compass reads 240
